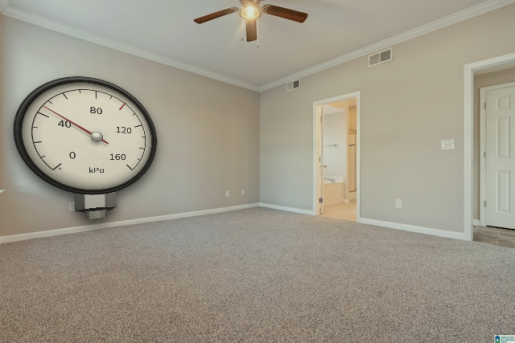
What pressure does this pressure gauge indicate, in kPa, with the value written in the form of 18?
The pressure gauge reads 45
